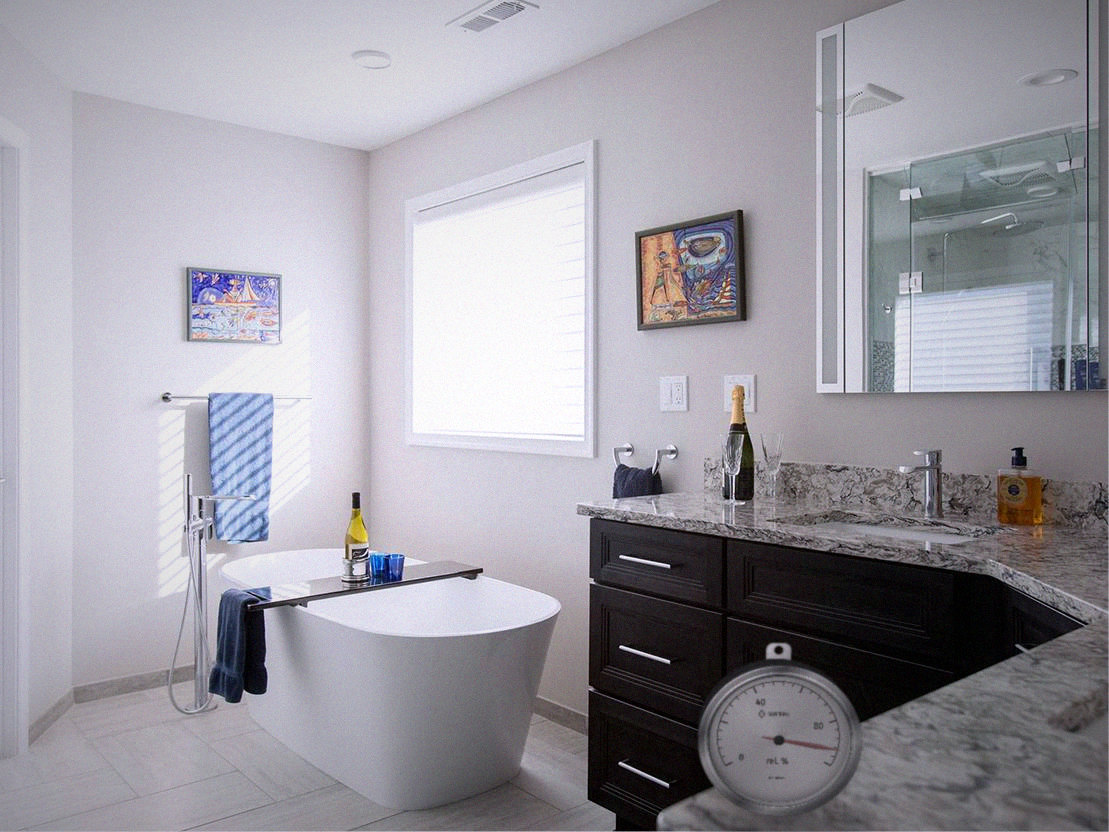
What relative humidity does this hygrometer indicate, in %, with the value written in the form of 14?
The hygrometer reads 92
